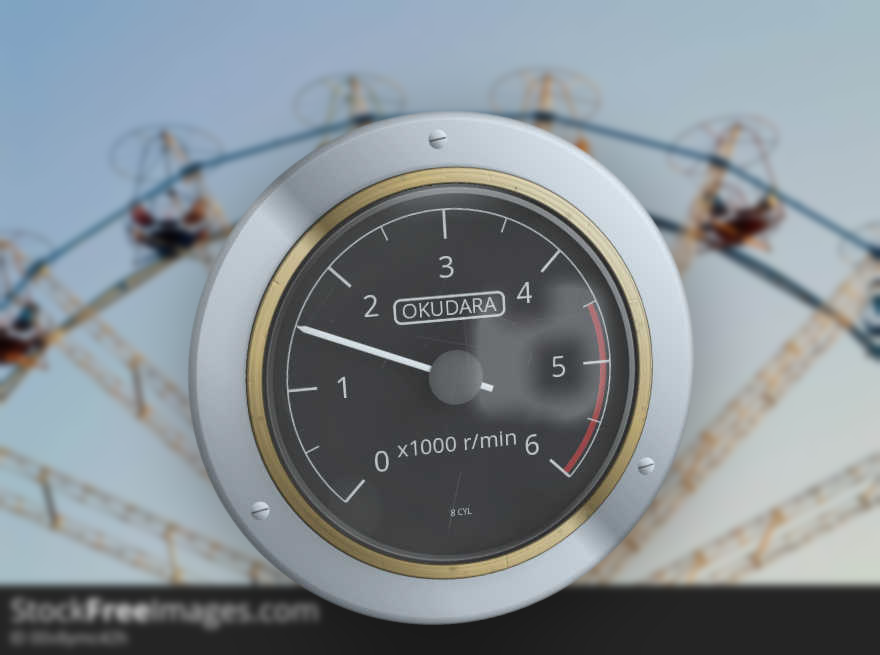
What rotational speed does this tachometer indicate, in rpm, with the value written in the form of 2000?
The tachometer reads 1500
